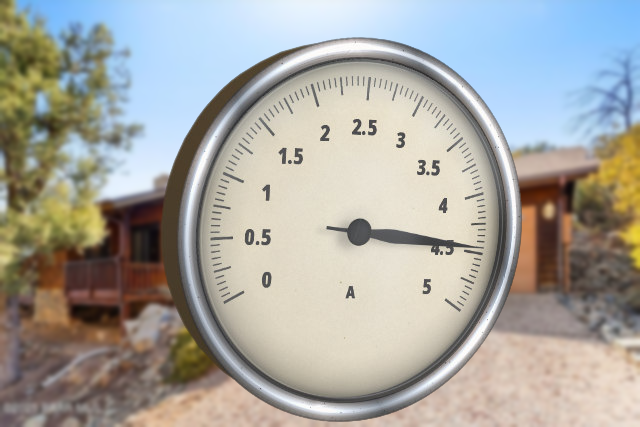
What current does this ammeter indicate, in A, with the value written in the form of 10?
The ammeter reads 4.45
